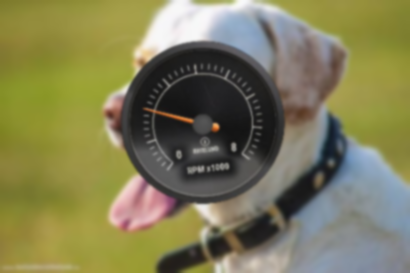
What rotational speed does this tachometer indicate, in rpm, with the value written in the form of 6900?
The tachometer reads 2000
